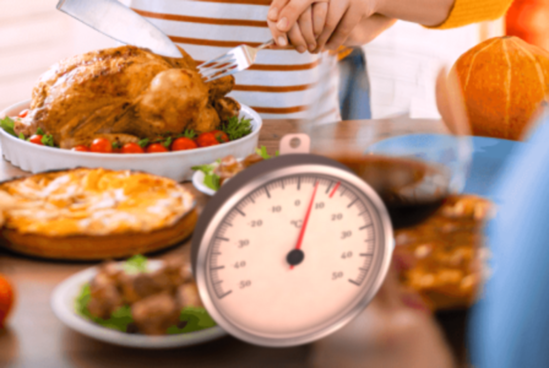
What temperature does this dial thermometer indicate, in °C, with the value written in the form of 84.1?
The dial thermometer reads 5
